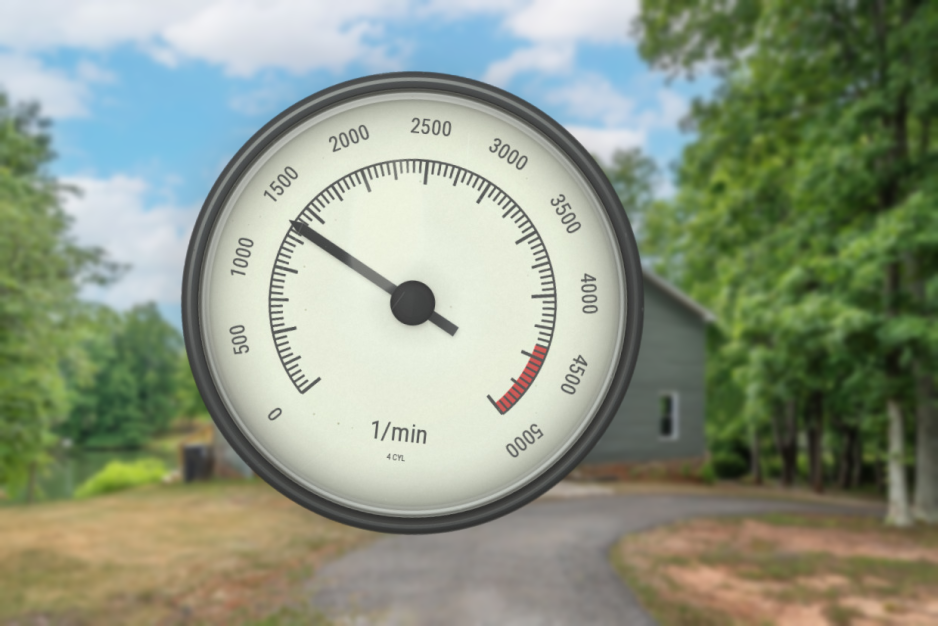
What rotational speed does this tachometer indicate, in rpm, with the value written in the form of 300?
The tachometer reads 1350
